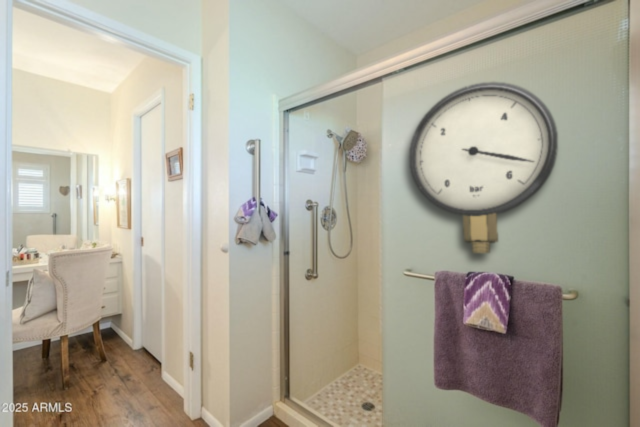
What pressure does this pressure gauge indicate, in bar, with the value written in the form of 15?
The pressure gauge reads 5.5
